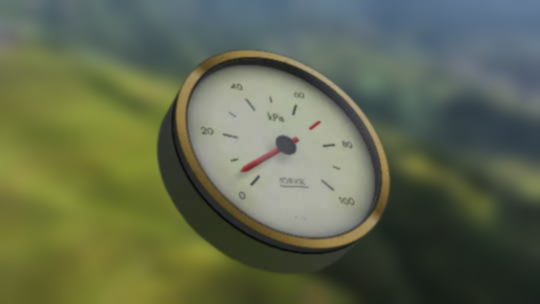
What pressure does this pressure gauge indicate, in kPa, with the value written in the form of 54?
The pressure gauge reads 5
